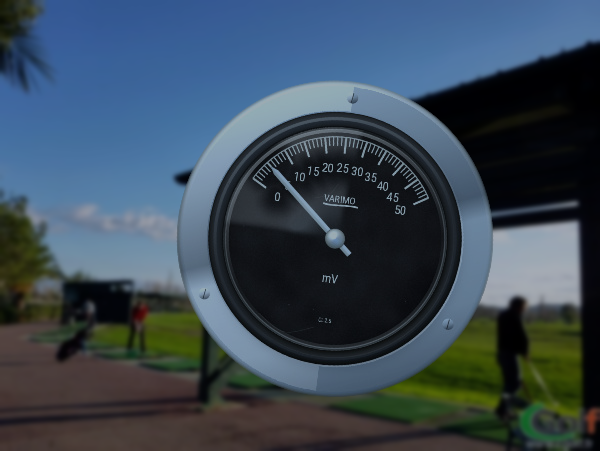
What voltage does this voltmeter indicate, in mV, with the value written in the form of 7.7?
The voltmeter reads 5
